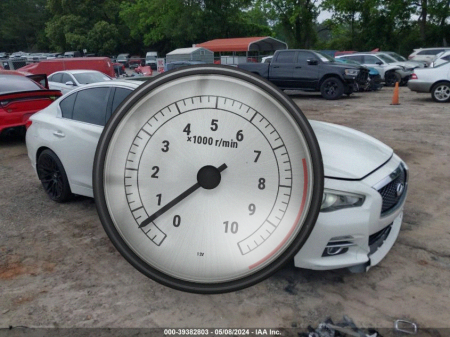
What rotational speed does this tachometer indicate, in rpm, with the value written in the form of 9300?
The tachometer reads 600
